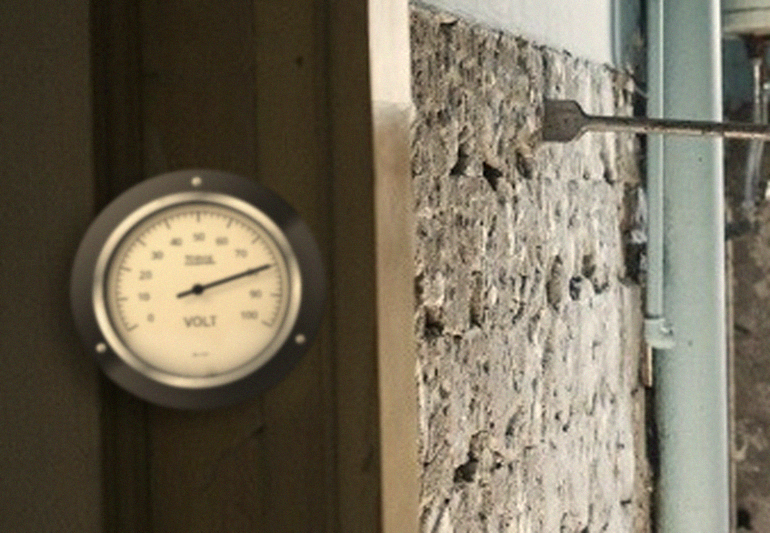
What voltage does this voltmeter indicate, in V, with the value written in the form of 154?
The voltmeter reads 80
